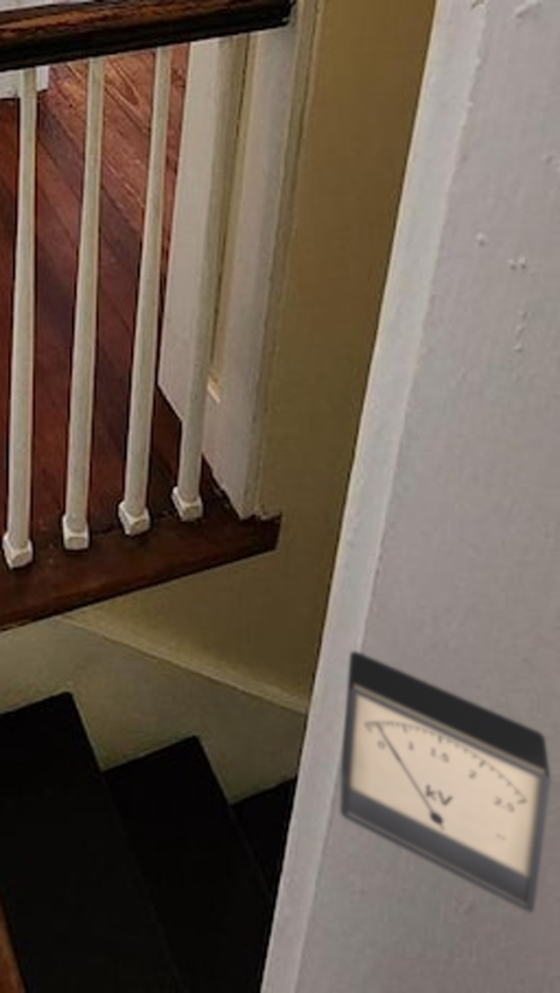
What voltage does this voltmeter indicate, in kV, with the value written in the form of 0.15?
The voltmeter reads 0.5
